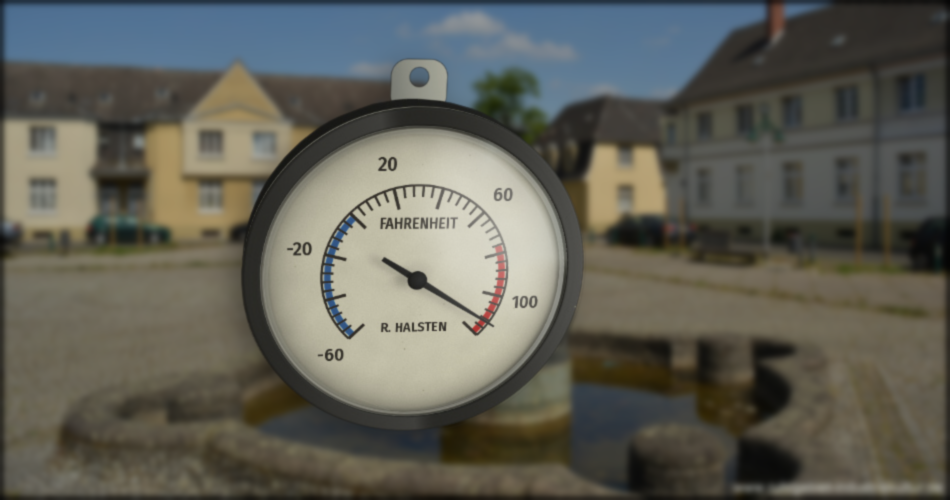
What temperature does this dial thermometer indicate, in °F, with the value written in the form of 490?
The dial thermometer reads 112
